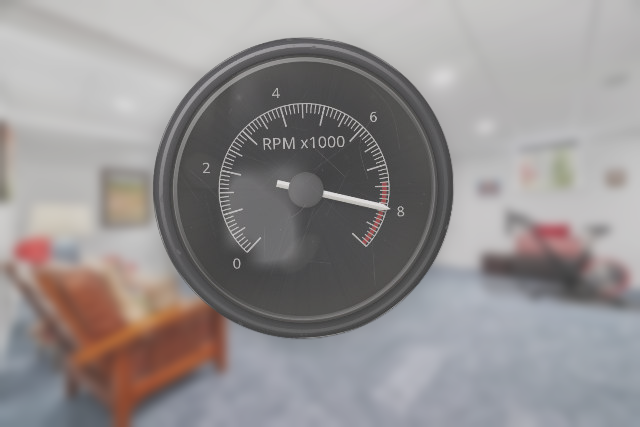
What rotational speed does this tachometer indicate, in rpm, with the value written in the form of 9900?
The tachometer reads 8000
